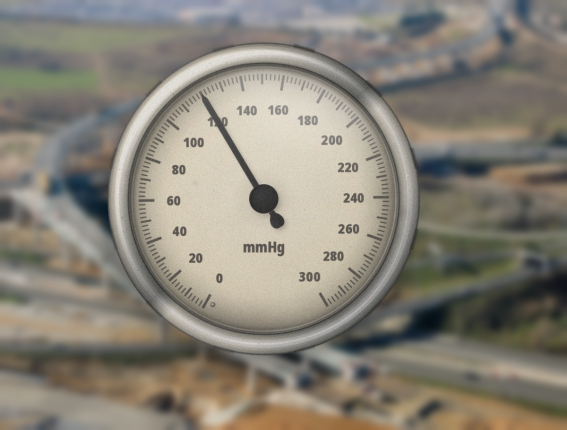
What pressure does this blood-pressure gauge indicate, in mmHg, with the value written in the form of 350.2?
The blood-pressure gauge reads 120
